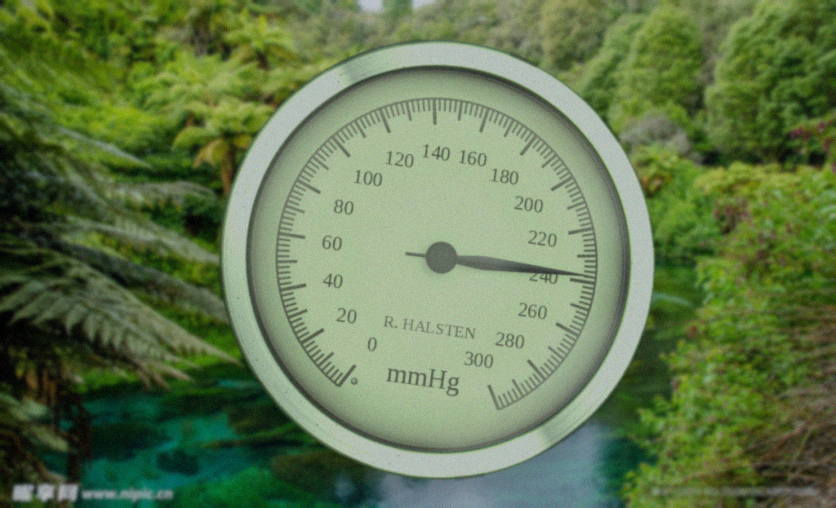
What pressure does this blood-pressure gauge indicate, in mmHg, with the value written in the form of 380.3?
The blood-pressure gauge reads 238
